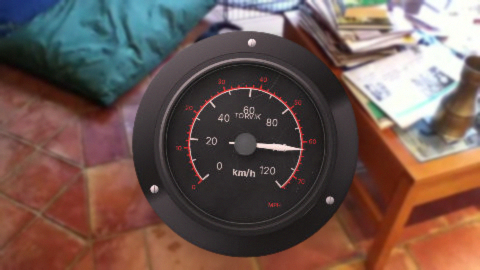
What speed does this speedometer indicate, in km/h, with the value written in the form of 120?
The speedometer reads 100
